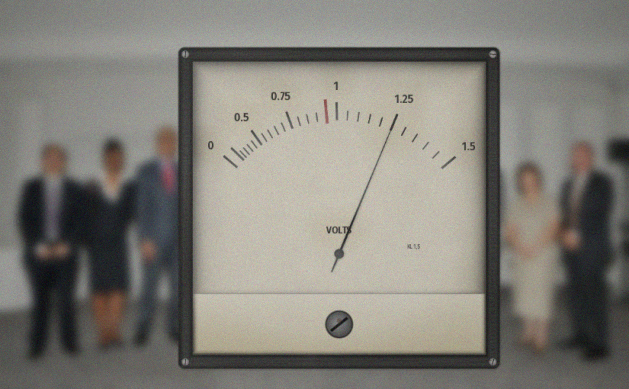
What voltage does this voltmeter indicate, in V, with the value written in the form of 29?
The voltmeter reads 1.25
